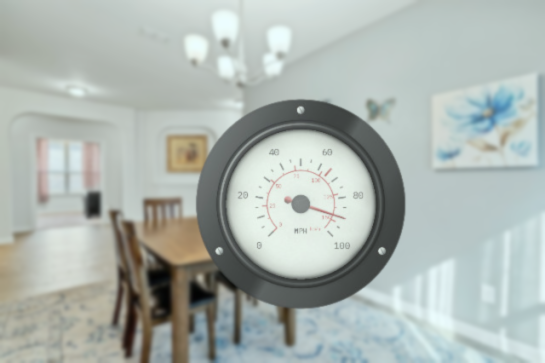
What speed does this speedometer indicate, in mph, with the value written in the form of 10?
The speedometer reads 90
